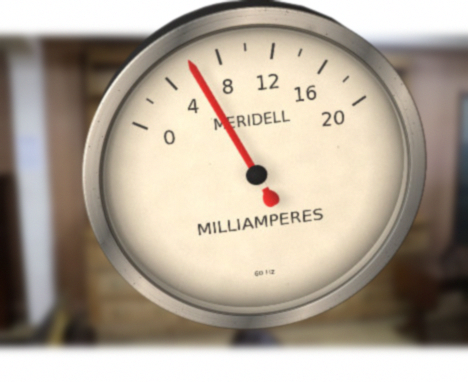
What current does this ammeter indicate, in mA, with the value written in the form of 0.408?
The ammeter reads 6
